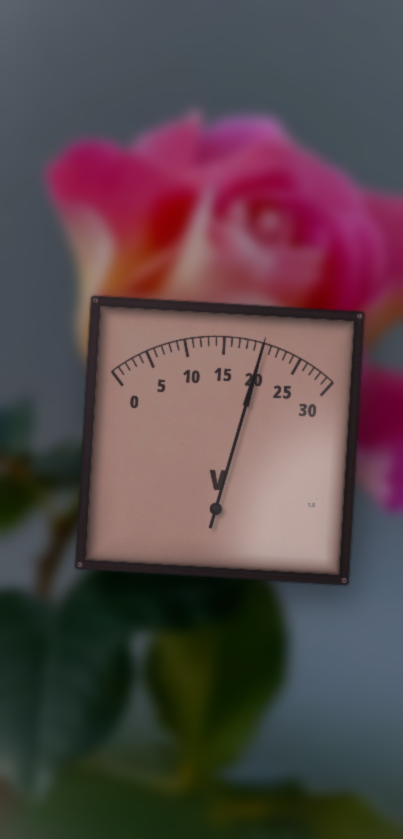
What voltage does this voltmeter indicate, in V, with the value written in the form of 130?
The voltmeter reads 20
